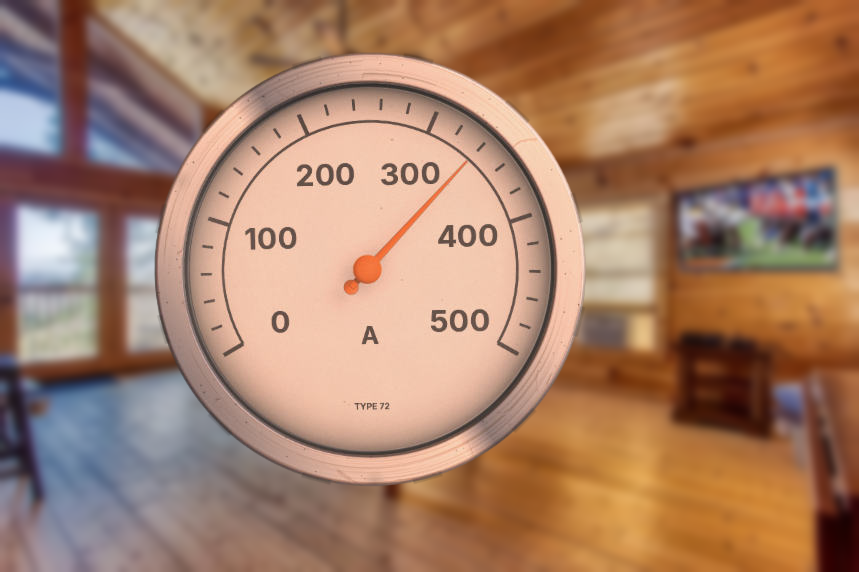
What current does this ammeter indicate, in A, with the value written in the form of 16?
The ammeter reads 340
